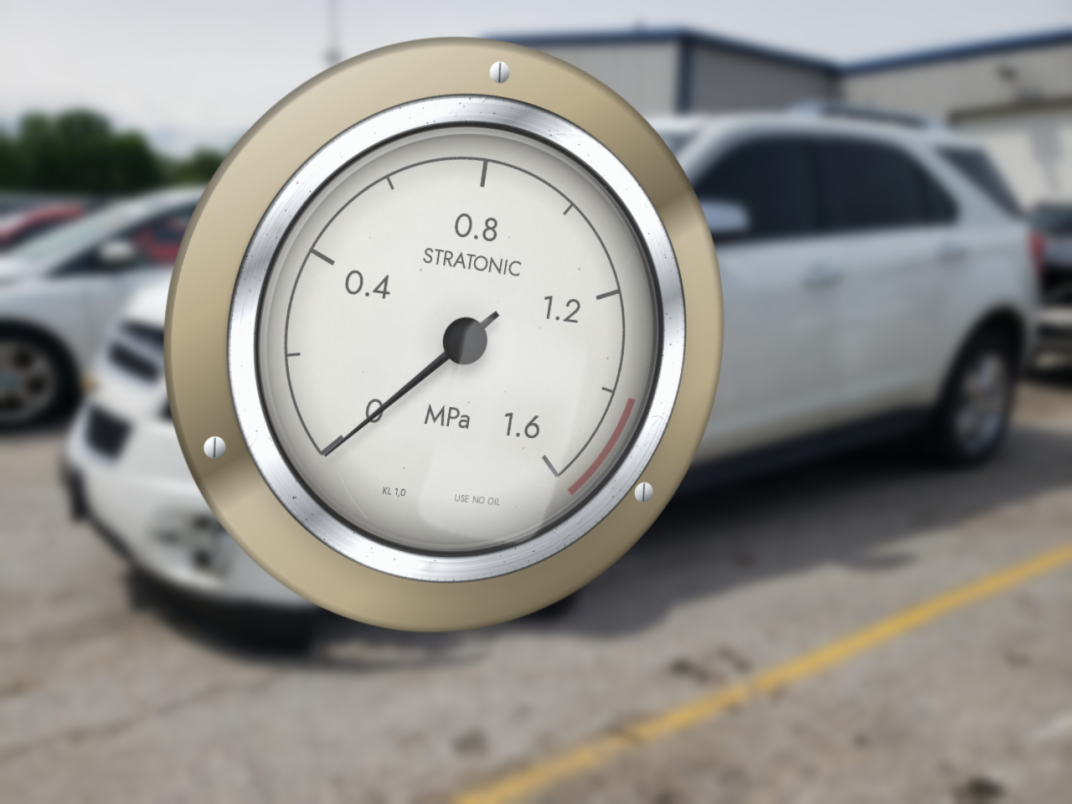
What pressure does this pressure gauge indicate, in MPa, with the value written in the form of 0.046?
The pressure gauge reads 0
